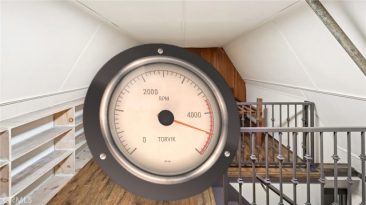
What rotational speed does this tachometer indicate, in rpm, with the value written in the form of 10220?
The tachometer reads 4500
